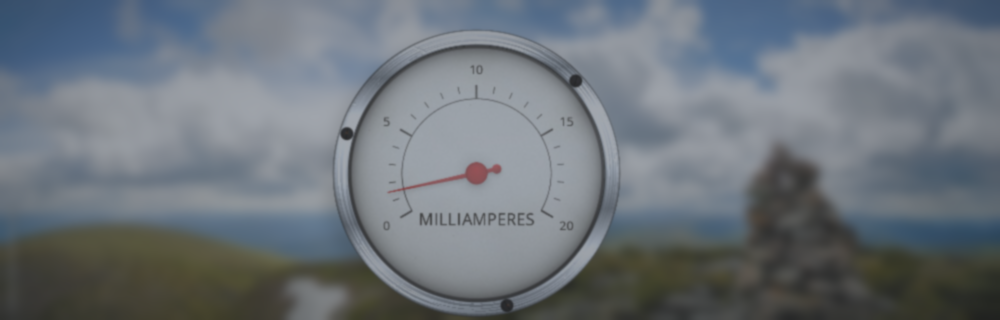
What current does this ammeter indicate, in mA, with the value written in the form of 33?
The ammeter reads 1.5
